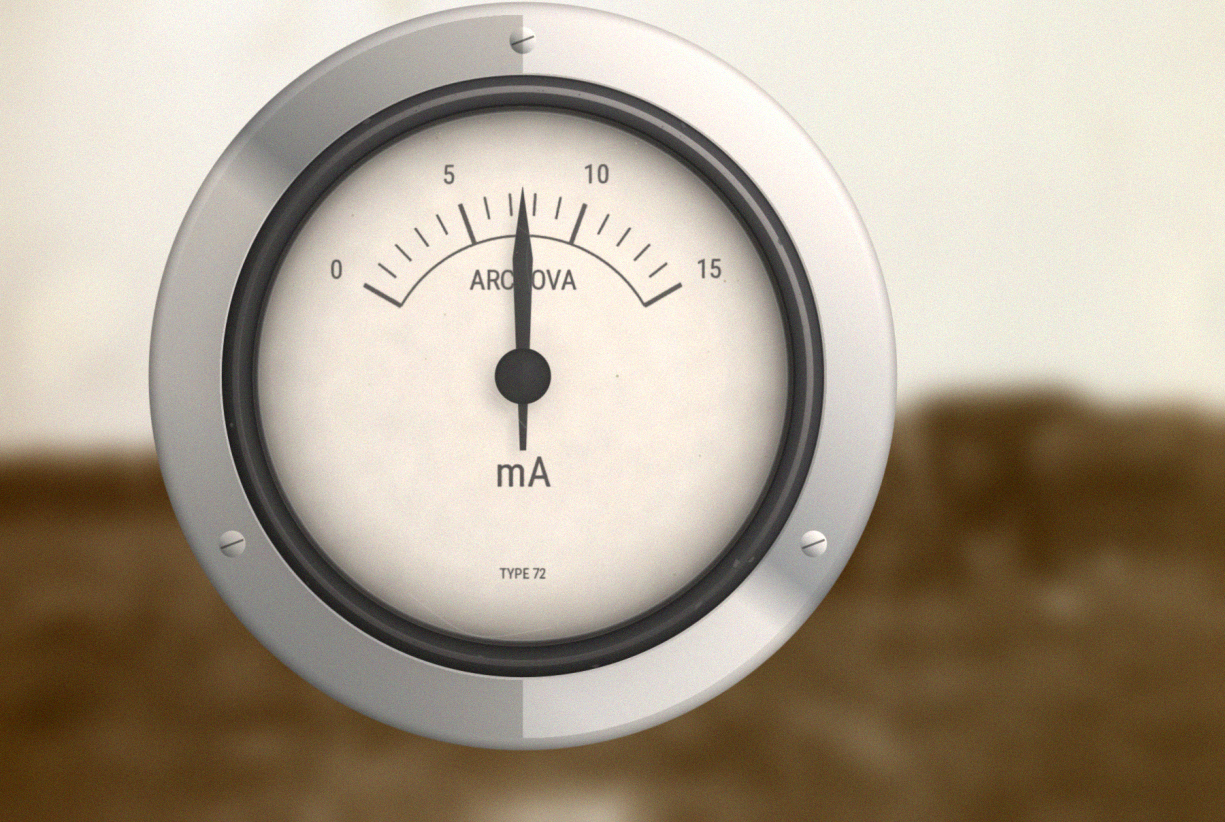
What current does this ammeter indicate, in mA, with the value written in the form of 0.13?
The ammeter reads 7.5
